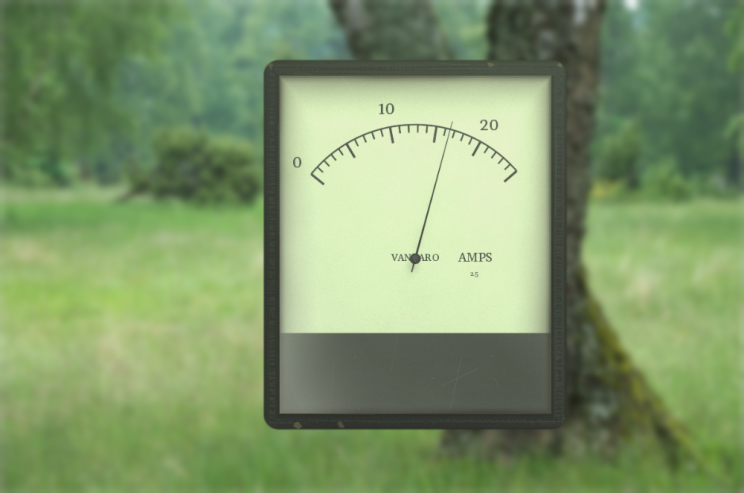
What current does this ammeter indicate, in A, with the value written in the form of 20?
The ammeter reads 16.5
